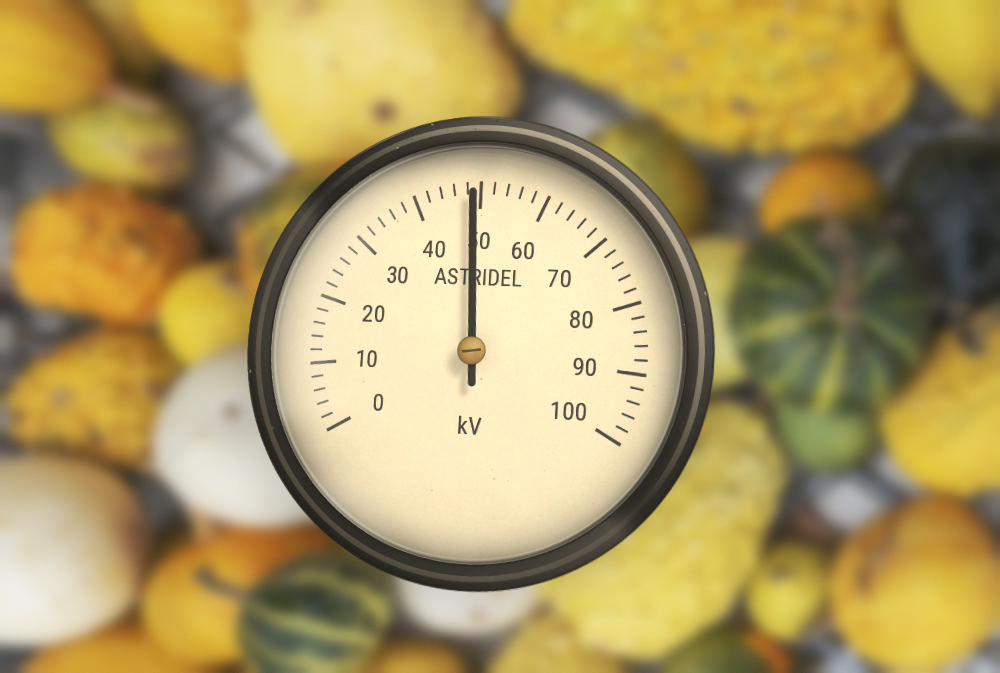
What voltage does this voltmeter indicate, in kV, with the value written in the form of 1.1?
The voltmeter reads 49
